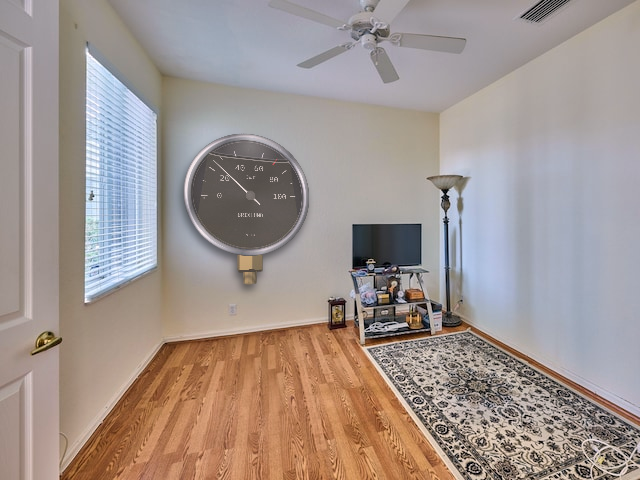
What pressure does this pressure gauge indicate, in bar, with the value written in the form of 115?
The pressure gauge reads 25
